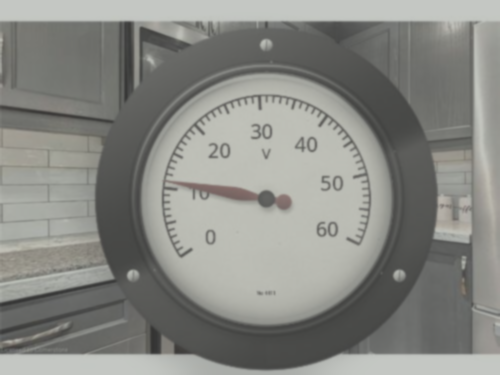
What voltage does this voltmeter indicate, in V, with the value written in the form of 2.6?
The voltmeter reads 11
